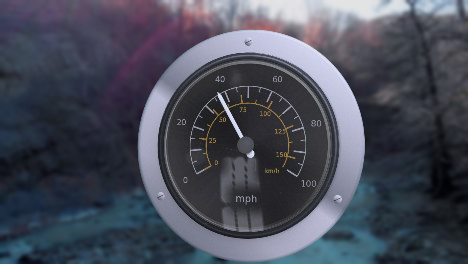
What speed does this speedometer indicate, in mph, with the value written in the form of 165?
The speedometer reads 37.5
